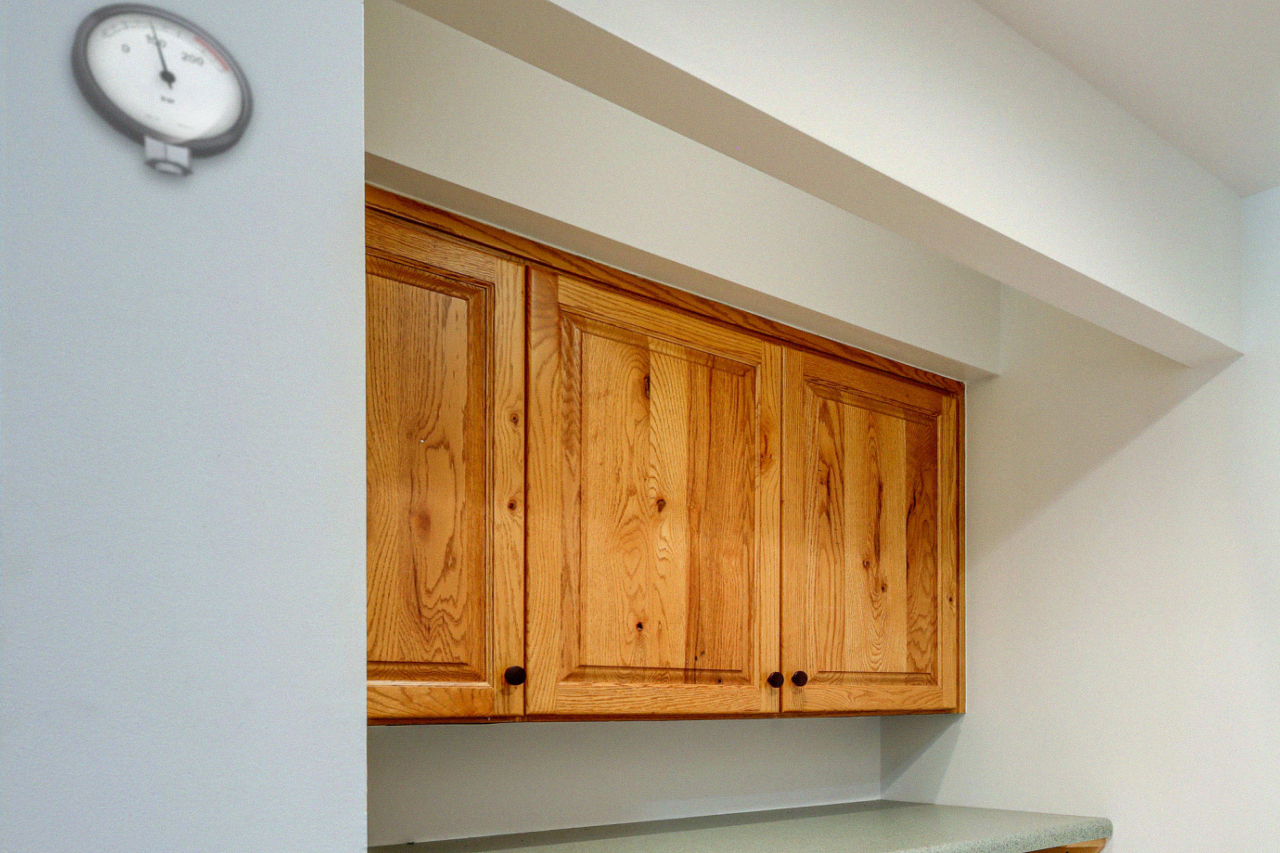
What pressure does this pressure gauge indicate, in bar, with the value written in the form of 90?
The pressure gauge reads 100
